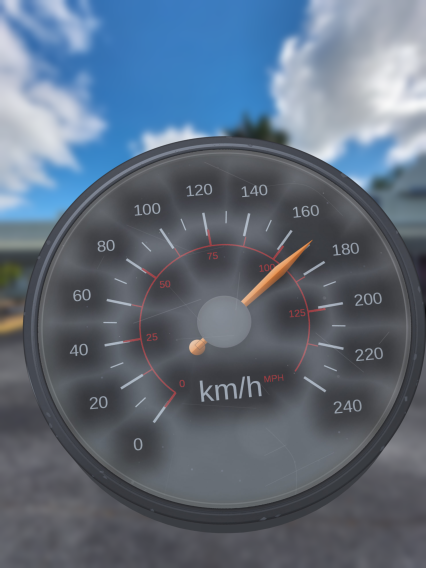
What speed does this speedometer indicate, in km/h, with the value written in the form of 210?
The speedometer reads 170
